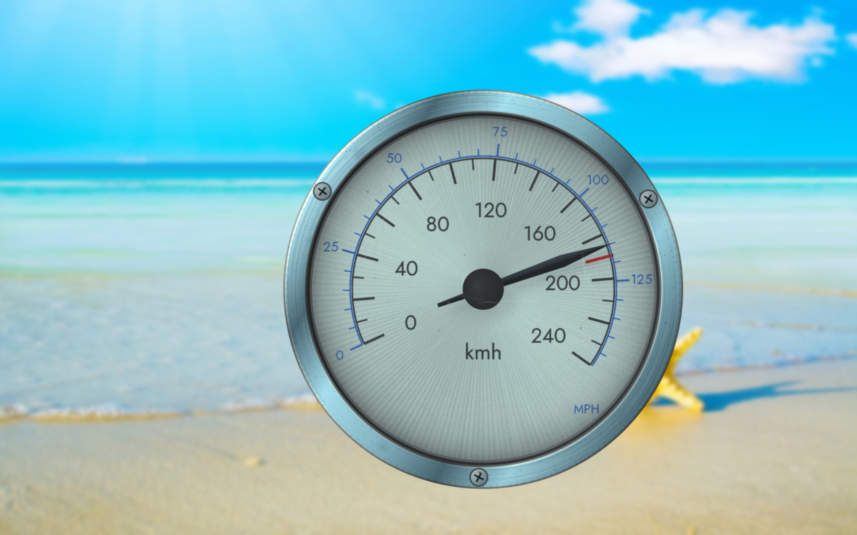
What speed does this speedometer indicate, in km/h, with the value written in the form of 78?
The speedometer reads 185
